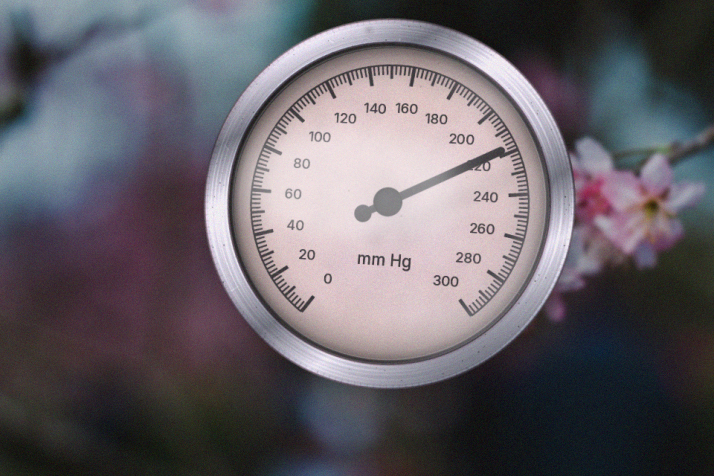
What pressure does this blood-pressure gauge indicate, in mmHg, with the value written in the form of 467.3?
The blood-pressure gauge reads 218
